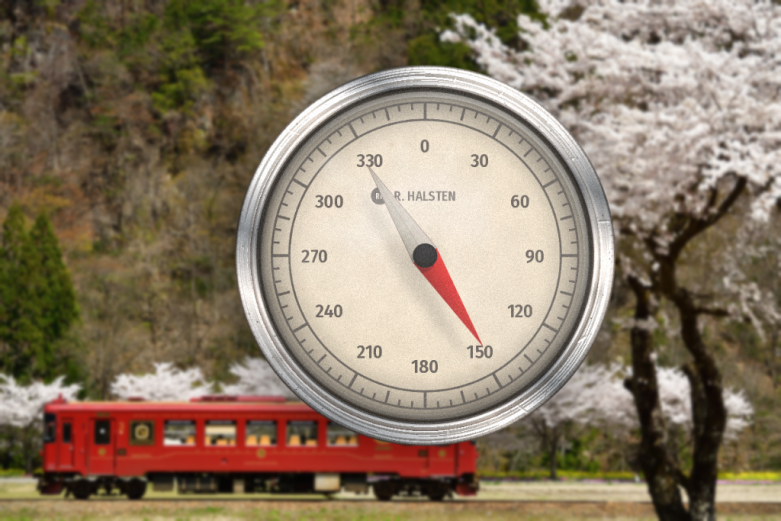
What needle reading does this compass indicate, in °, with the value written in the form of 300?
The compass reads 147.5
